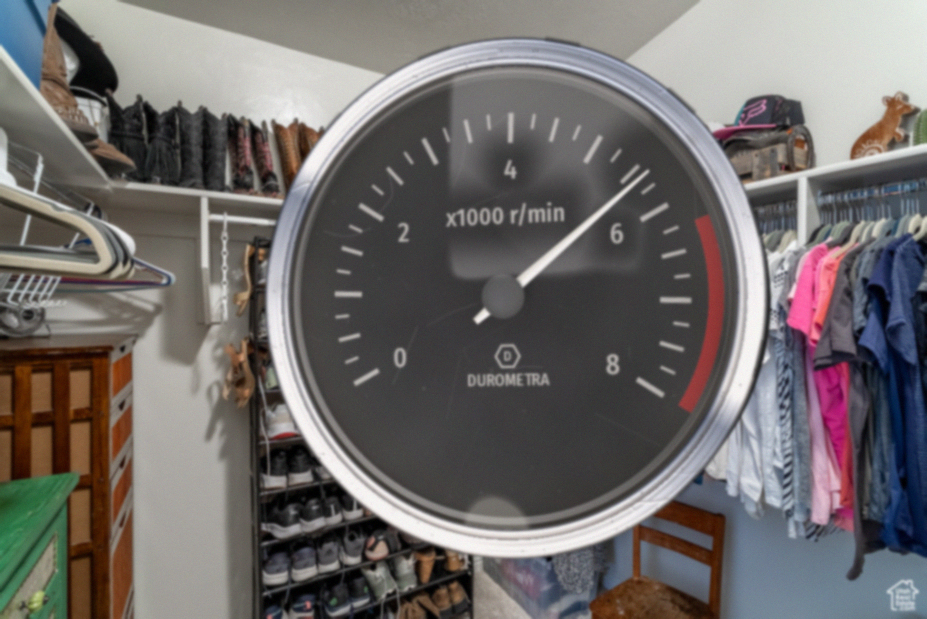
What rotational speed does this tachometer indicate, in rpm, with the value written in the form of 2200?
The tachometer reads 5625
